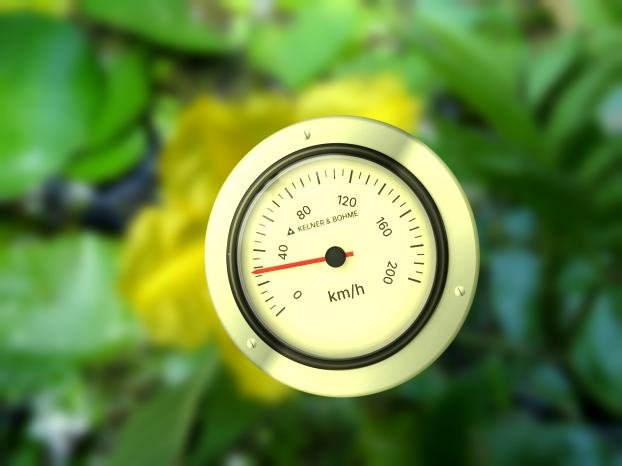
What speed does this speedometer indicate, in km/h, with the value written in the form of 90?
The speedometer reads 27.5
